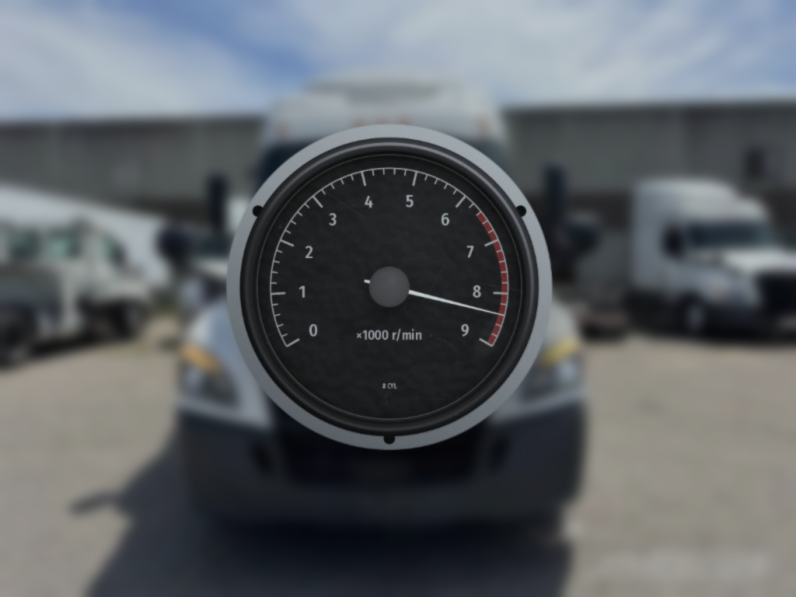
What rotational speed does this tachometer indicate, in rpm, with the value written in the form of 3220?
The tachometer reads 8400
